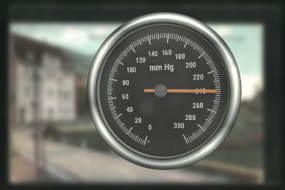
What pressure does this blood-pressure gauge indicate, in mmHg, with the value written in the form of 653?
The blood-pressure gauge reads 240
